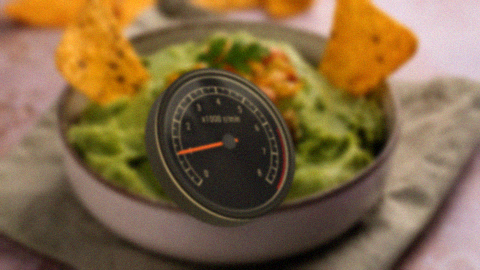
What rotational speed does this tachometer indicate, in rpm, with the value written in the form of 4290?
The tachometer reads 1000
